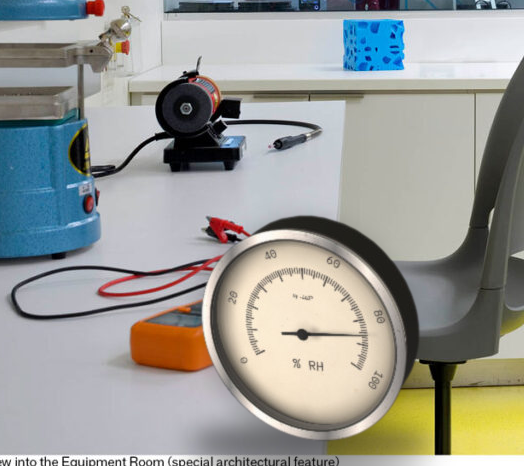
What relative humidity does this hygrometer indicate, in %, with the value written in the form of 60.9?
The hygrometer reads 85
